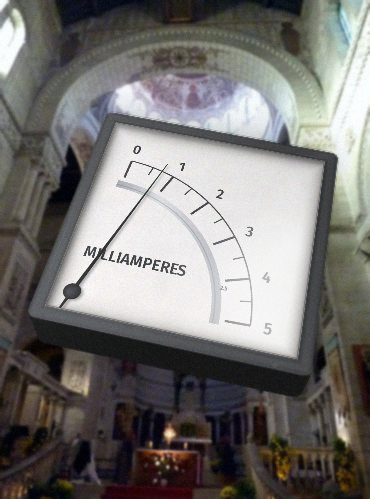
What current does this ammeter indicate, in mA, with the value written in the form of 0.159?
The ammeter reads 0.75
